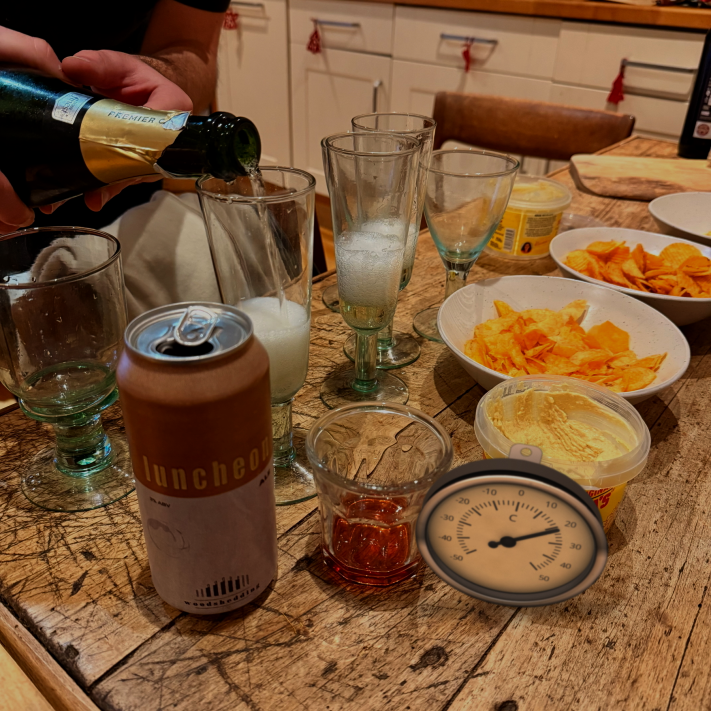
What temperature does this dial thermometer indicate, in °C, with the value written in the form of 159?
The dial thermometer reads 20
